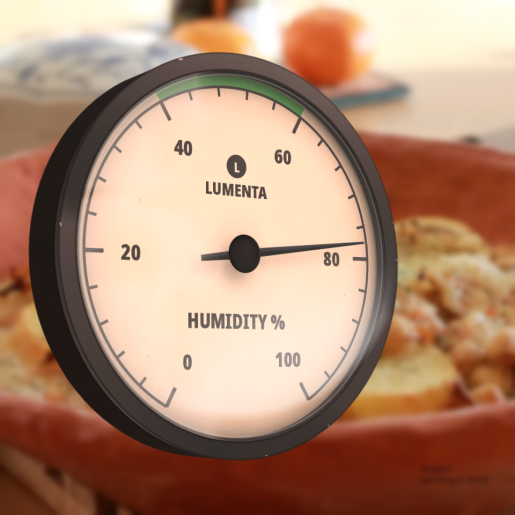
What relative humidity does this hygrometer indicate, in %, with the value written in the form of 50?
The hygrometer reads 78
